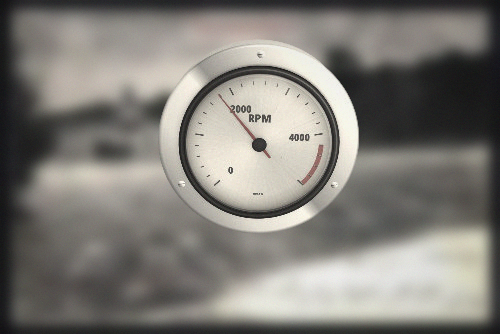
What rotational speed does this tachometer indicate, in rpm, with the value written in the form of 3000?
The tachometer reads 1800
